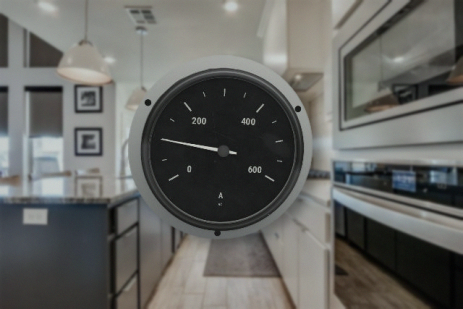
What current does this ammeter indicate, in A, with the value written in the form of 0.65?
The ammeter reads 100
